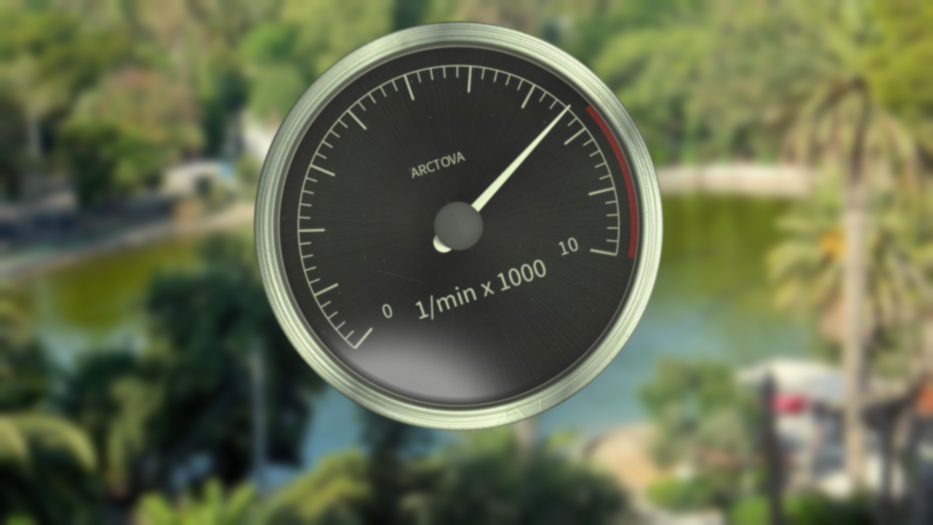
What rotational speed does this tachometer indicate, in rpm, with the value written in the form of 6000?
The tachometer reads 7600
